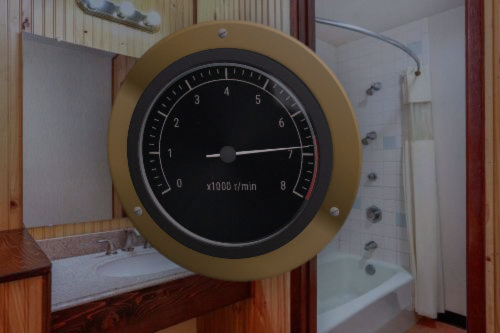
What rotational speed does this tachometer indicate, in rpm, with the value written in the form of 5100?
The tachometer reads 6800
